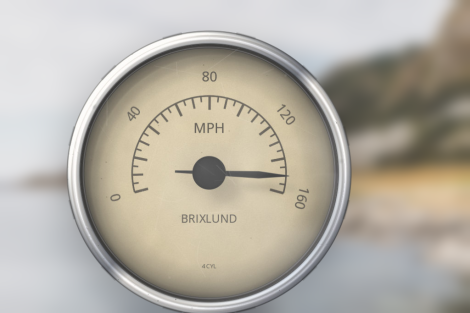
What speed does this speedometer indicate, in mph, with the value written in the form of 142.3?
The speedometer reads 150
